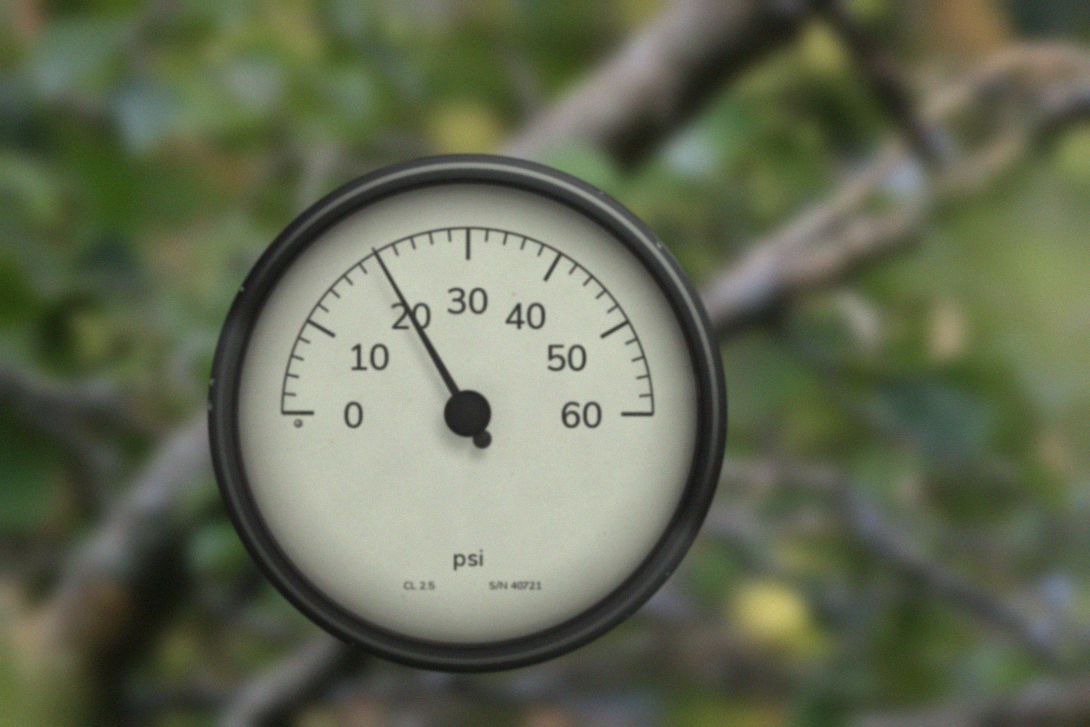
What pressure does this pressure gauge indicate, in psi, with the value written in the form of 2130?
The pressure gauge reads 20
